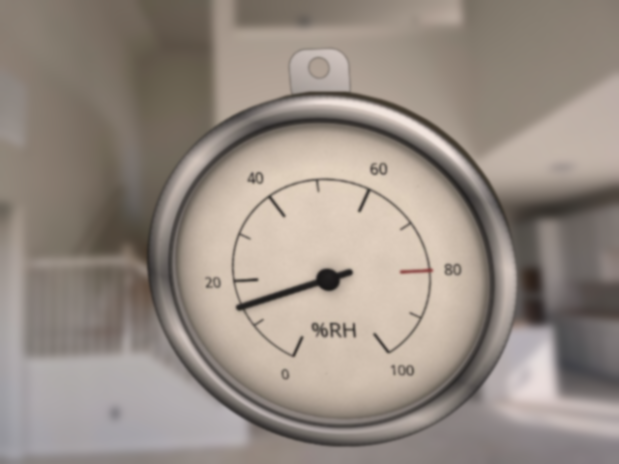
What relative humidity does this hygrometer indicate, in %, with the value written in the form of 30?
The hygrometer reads 15
